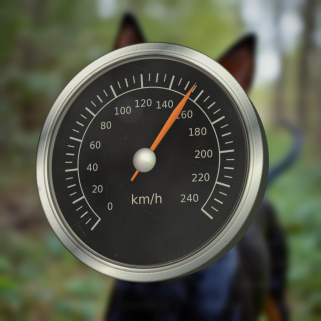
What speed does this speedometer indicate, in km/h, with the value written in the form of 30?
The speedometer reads 155
